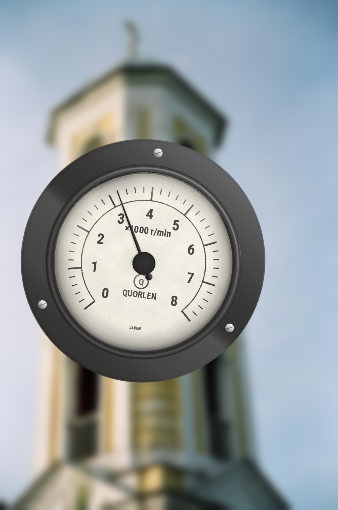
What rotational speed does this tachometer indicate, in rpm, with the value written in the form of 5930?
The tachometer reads 3200
